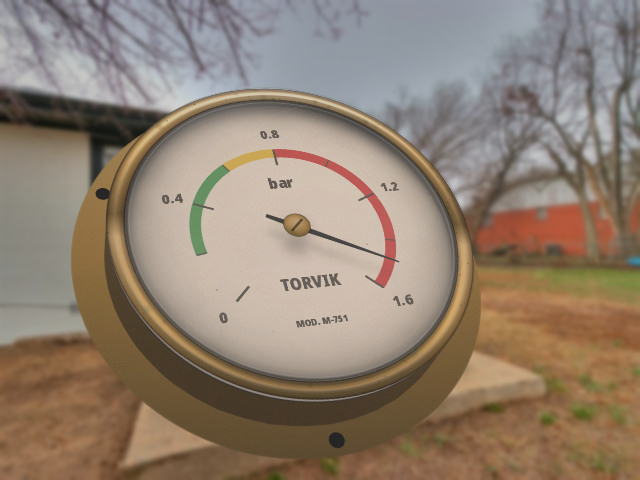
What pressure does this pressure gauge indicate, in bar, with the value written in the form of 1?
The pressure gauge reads 1.5
